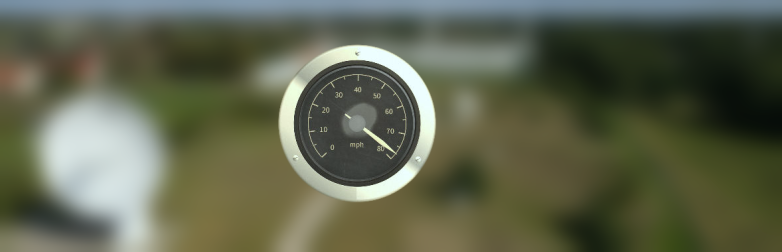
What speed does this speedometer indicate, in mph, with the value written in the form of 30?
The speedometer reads 77.5
